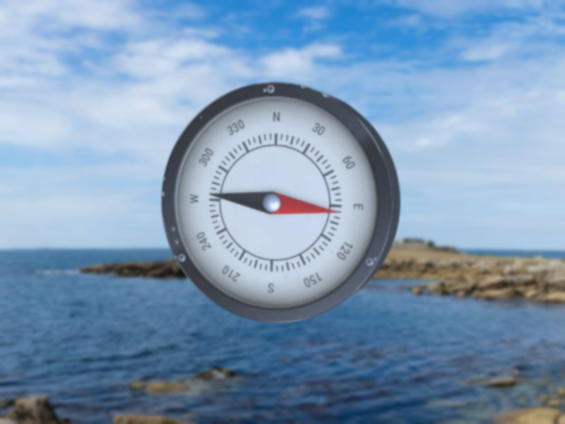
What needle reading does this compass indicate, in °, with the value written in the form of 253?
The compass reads 95
